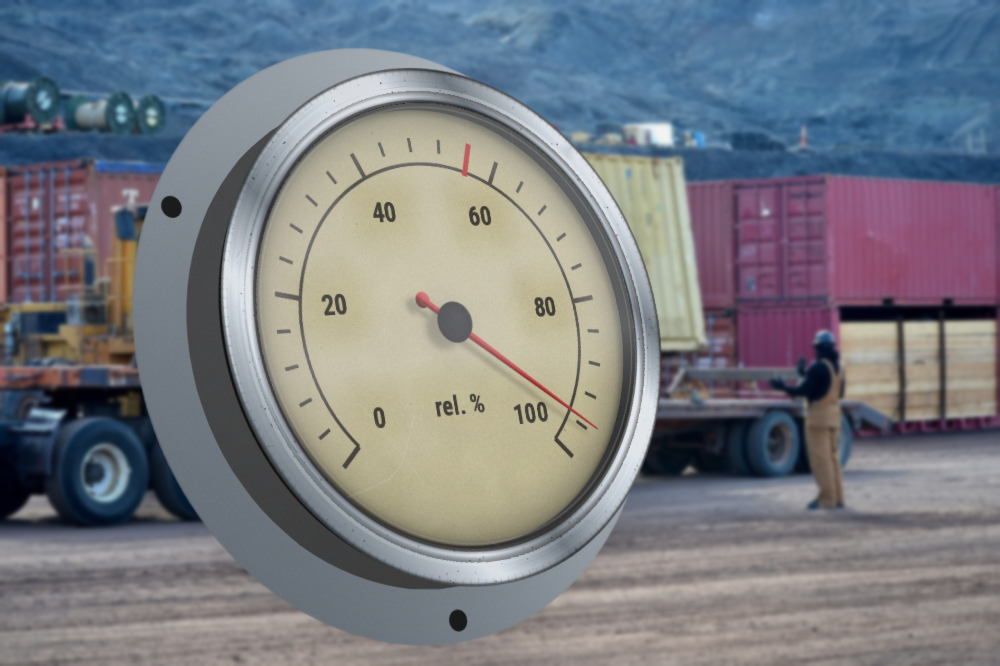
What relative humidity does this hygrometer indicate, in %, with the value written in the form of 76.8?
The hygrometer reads 96
